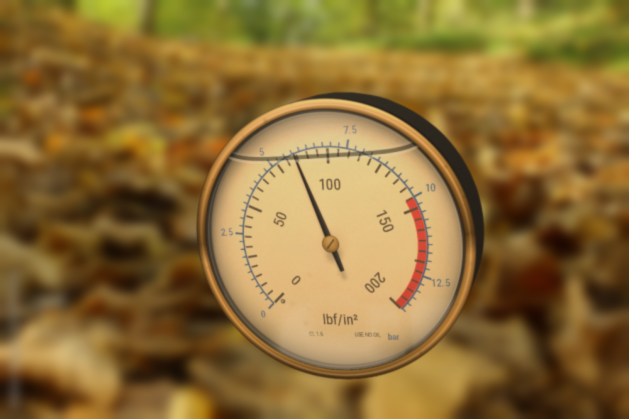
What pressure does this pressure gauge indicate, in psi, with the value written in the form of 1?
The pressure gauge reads 85
